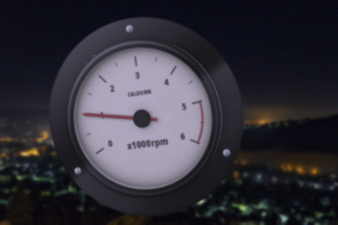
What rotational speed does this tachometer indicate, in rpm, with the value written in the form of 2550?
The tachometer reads 1000
